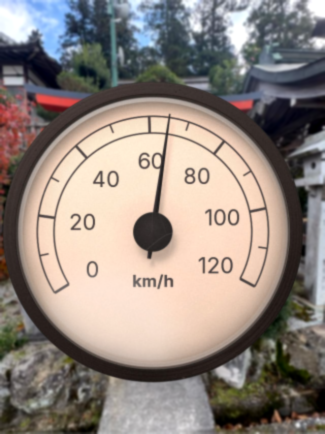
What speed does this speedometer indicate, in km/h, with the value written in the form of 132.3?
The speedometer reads 65
